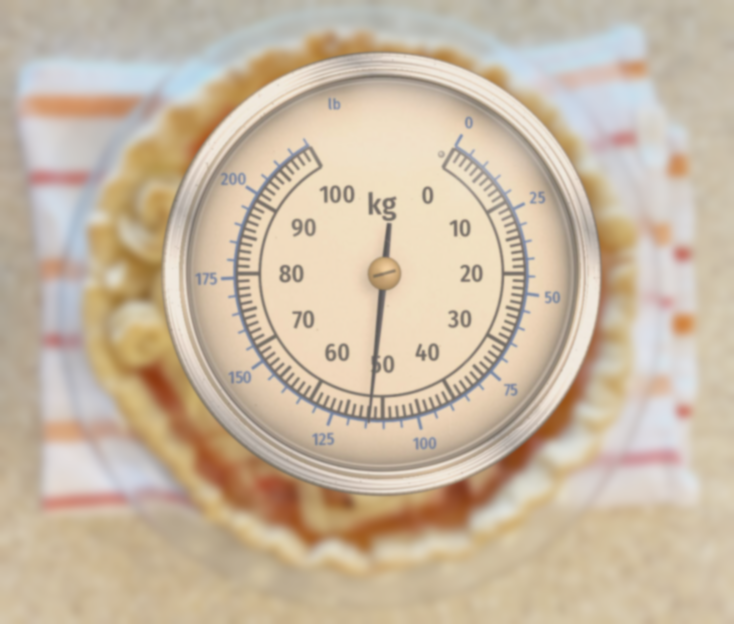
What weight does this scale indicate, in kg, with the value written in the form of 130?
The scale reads 52
